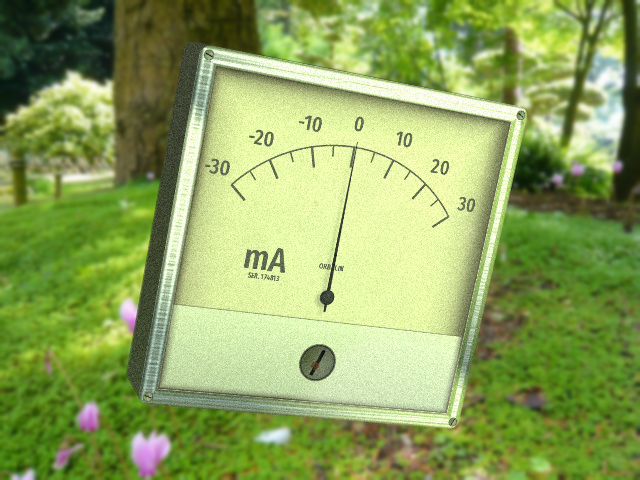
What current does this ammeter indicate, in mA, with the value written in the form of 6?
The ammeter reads 0
